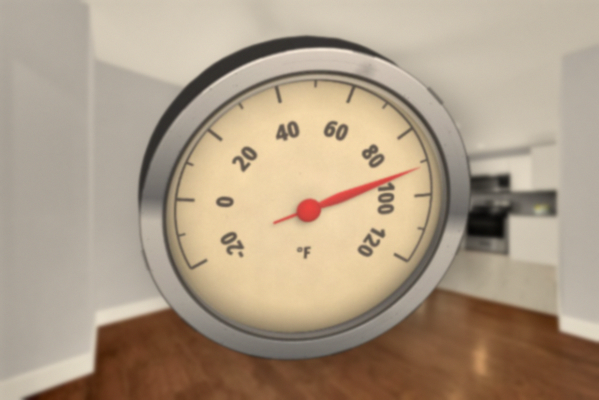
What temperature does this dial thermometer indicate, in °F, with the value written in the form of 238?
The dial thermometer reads 90
